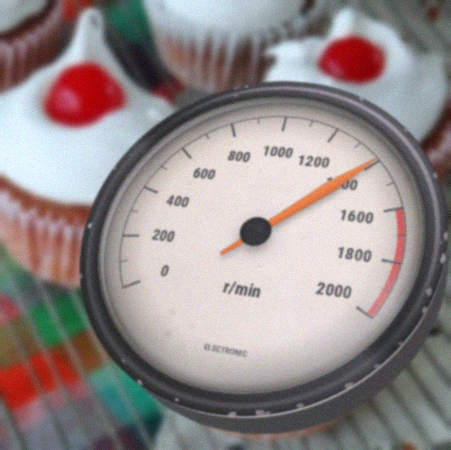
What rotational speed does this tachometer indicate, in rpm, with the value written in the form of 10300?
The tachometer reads 1400
